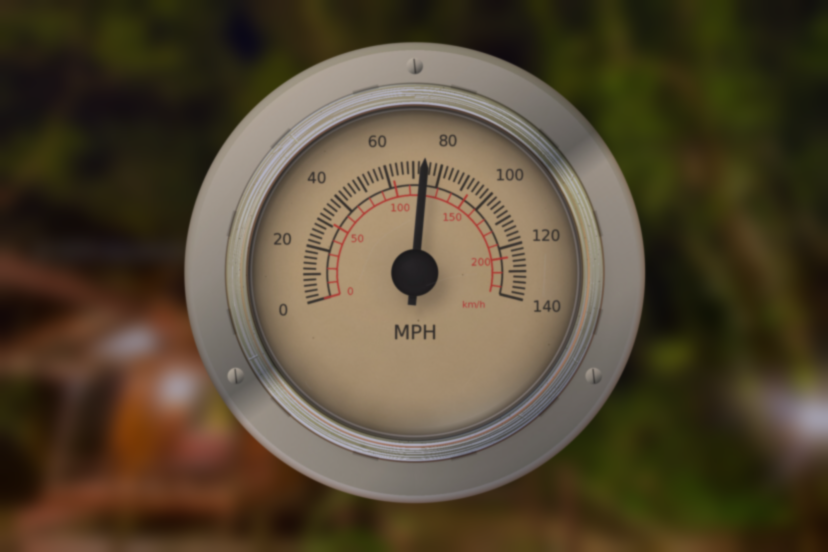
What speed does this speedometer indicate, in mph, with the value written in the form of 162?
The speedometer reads 74
